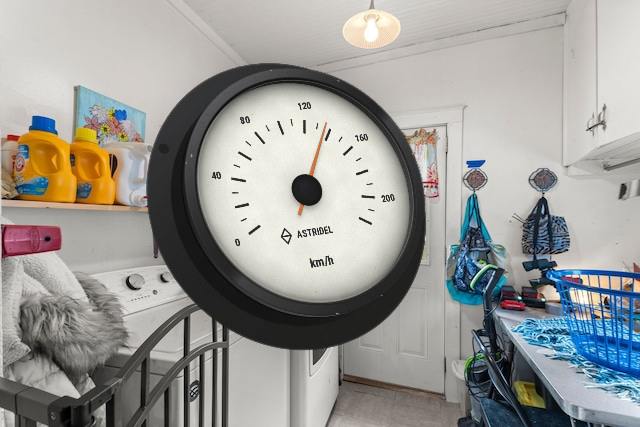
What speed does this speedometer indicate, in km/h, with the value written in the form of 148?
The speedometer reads 135
